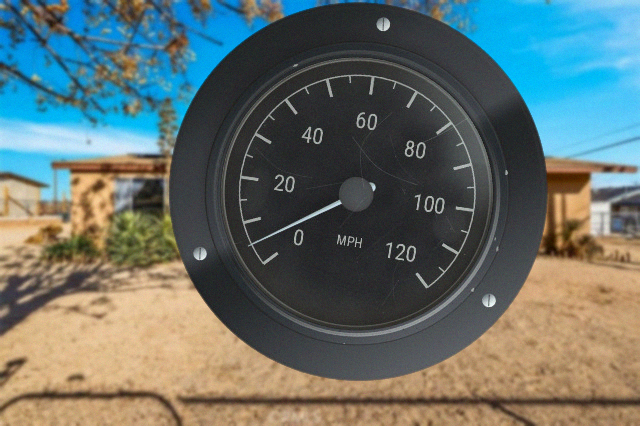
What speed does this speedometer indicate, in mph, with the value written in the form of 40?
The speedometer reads 5
